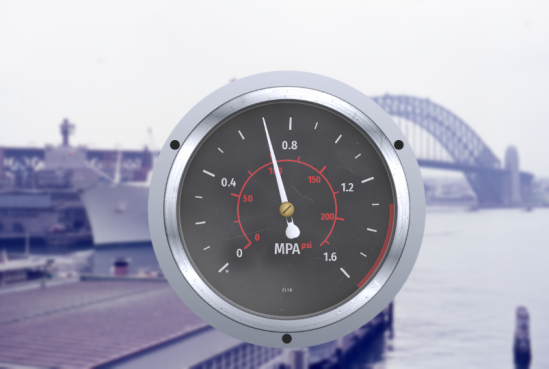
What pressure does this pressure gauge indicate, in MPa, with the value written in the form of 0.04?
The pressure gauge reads 0.7
